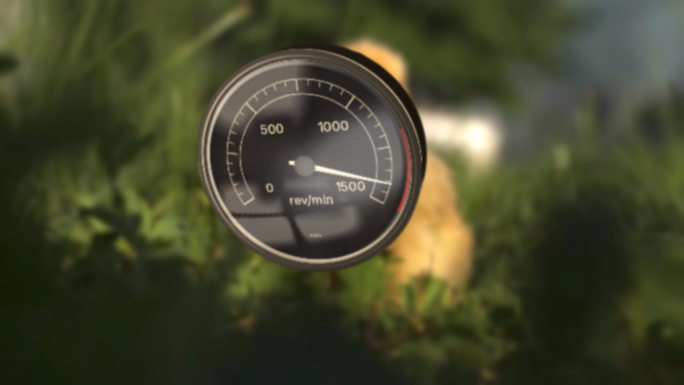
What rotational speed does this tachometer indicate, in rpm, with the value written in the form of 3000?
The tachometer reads 1400
